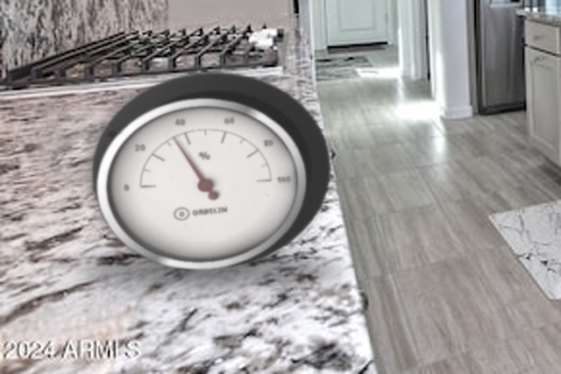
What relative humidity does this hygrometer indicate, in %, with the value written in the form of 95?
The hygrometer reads 35
